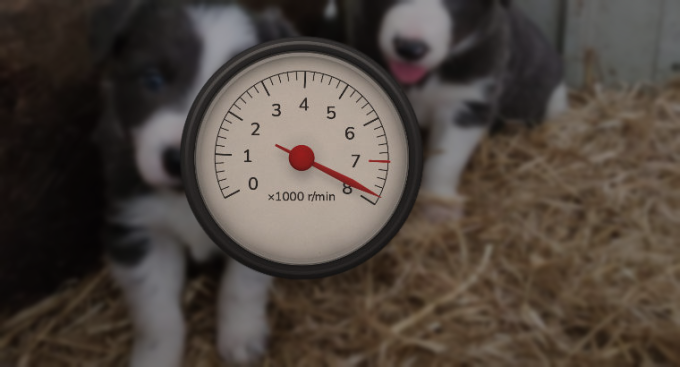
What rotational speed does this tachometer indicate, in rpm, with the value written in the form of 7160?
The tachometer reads 7800
